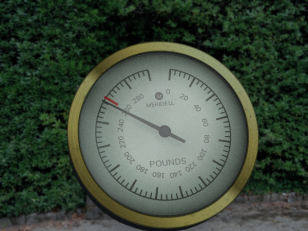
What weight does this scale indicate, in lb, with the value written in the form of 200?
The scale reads 256
